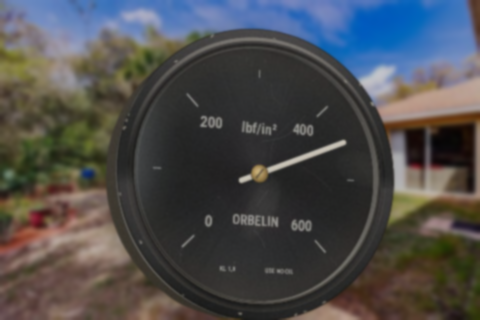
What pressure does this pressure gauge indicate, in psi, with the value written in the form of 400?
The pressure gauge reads 450
